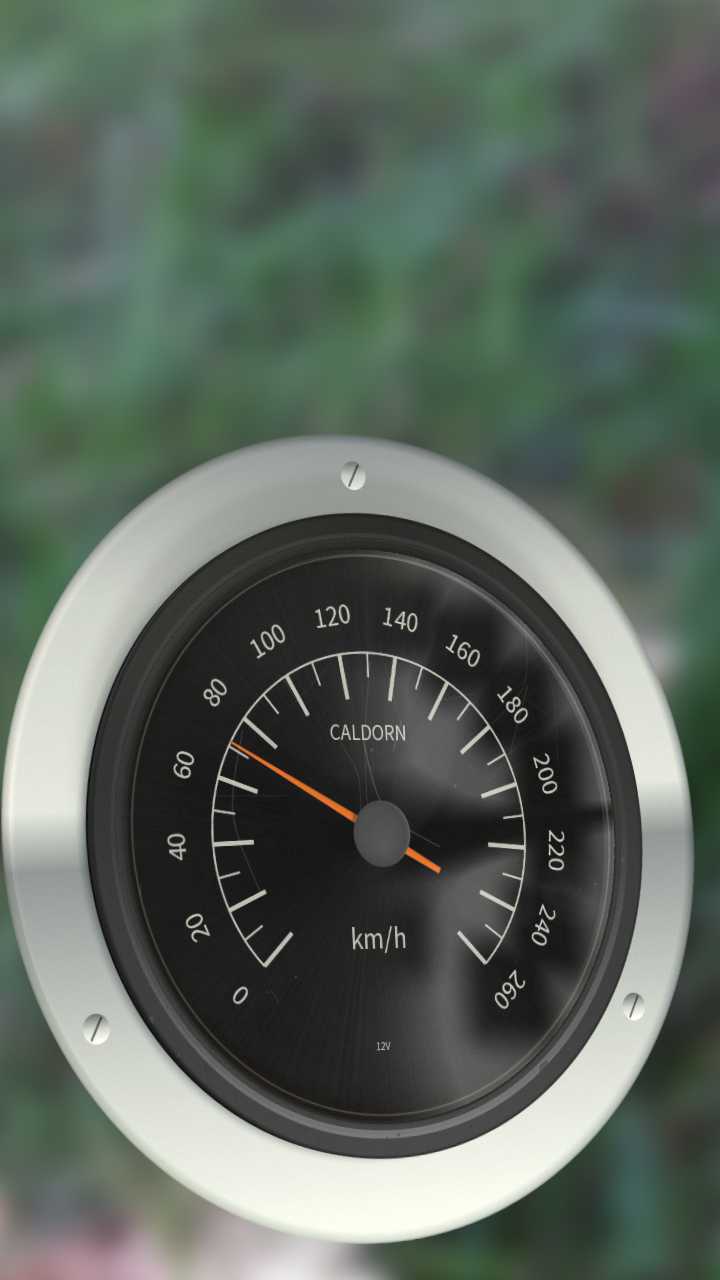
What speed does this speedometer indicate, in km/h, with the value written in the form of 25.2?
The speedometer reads 70
